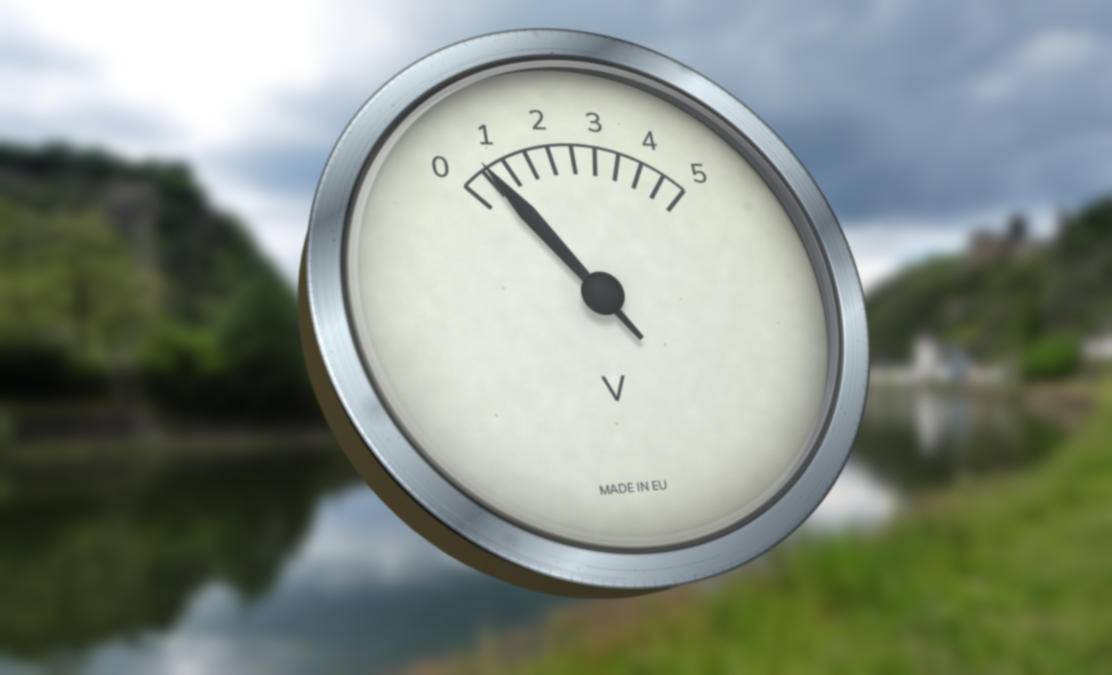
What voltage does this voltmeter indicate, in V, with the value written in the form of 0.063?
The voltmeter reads 0.5
